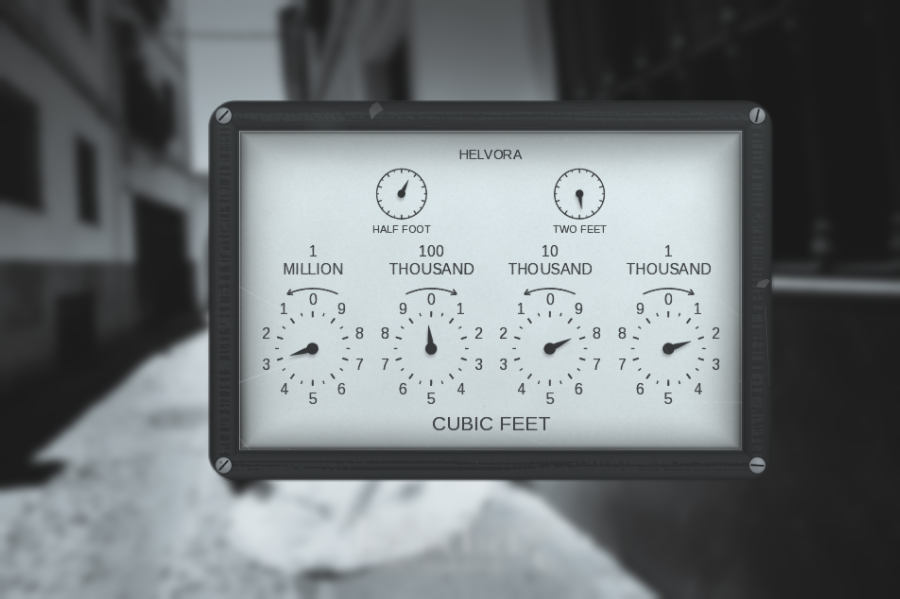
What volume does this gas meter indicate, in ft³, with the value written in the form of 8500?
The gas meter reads 298200
